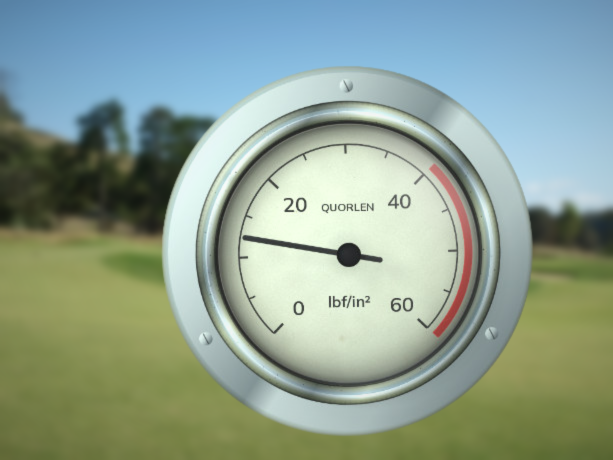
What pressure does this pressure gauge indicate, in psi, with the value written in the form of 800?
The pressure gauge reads 12.5
